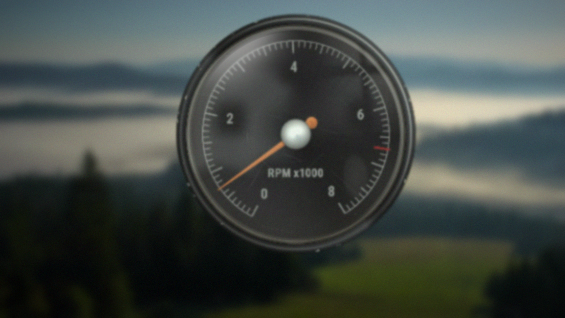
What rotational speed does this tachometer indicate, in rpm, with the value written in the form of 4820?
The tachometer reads 700
